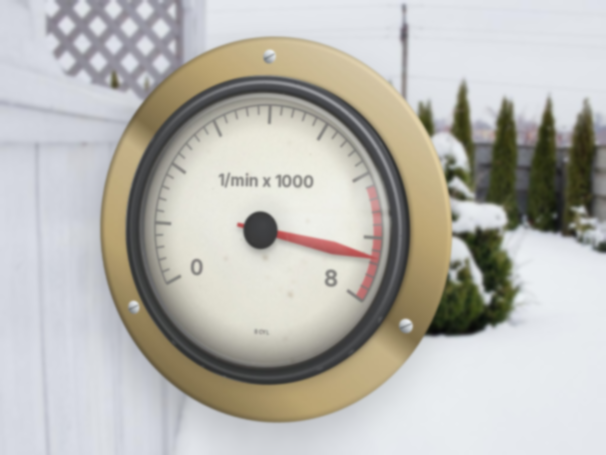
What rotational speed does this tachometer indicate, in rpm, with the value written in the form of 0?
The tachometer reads 7300
